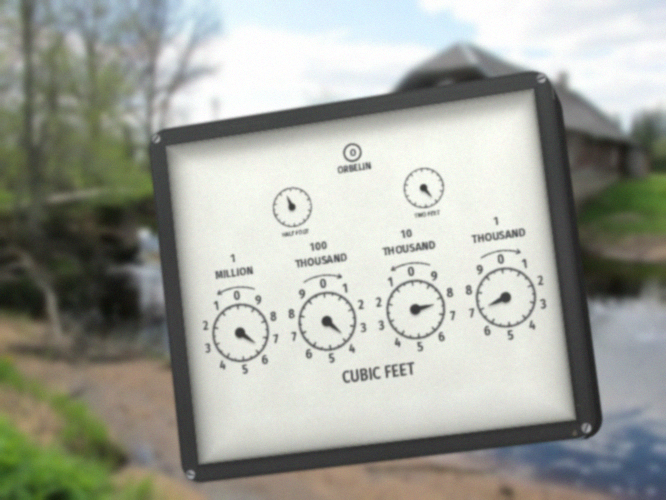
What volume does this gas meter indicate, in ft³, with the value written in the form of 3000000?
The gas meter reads 637700
